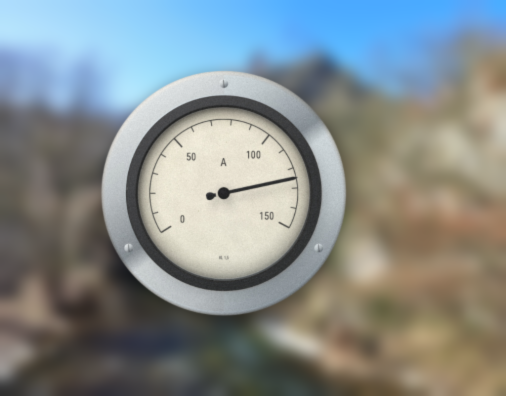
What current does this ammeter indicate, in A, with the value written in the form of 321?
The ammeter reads 125
